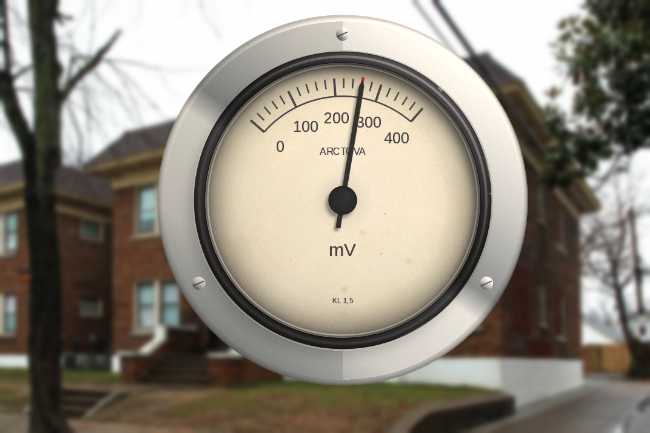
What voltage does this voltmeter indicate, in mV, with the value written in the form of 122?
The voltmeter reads 260
